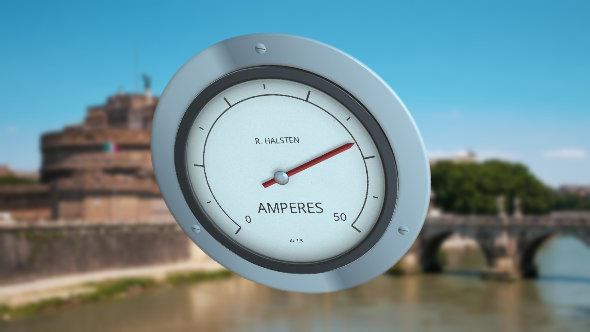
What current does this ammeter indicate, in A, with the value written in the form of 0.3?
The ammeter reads 37.5
